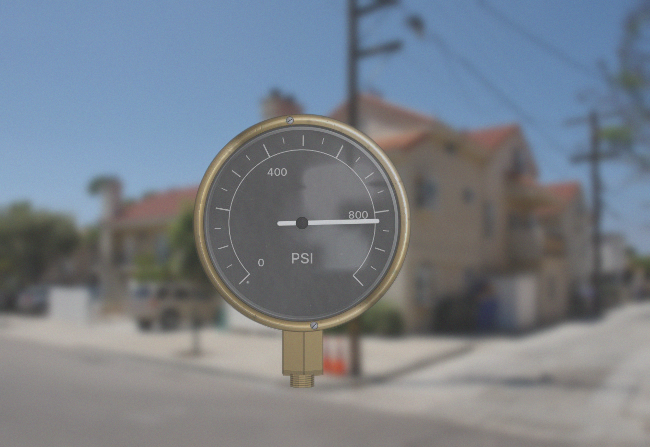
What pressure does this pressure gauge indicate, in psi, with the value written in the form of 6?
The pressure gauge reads 825
